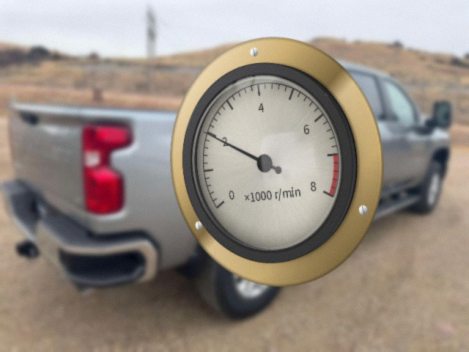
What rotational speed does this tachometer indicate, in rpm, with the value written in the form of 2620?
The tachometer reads 2000
